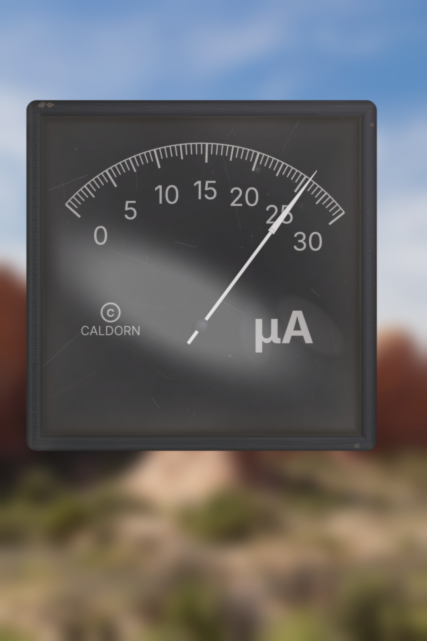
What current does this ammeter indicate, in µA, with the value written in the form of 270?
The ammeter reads 25.5
